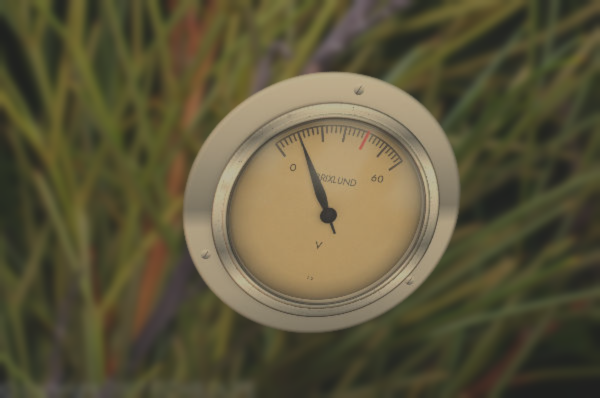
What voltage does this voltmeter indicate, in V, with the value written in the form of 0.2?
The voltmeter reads 10
